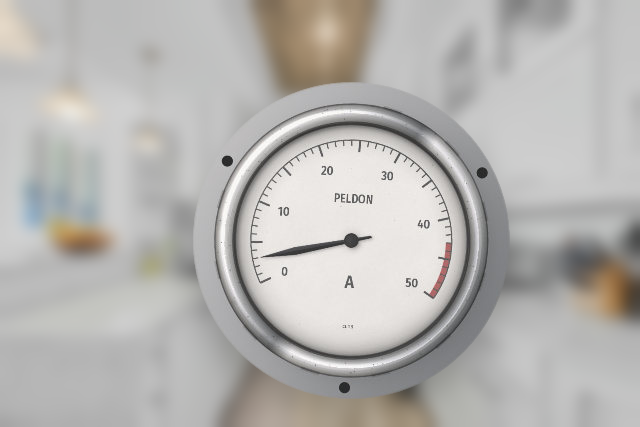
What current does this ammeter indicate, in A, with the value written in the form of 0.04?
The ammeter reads 3
